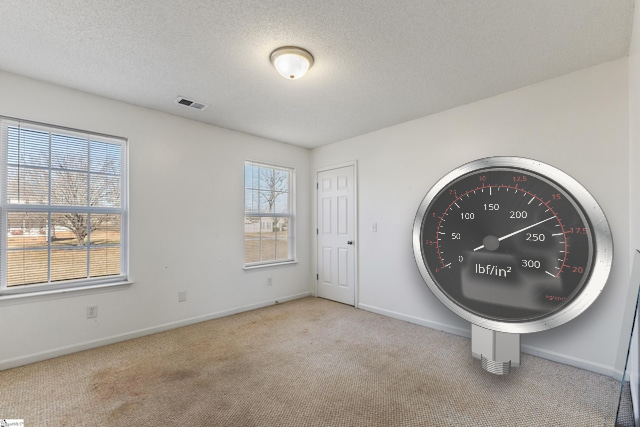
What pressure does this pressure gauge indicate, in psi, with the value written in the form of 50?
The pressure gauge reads 230
